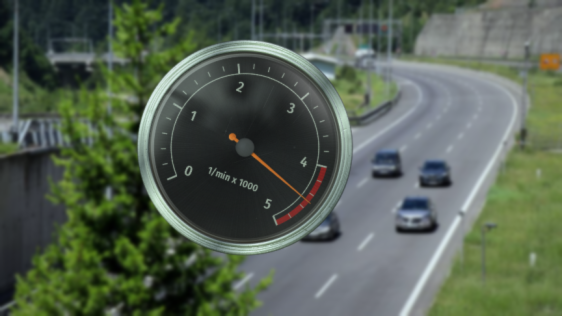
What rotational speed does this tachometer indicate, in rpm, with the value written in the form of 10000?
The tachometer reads 4500
